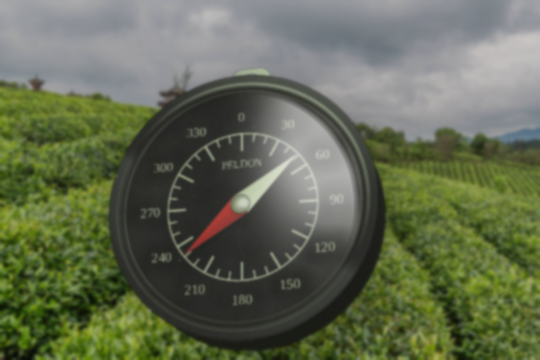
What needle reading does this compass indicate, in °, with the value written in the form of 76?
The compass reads 230
